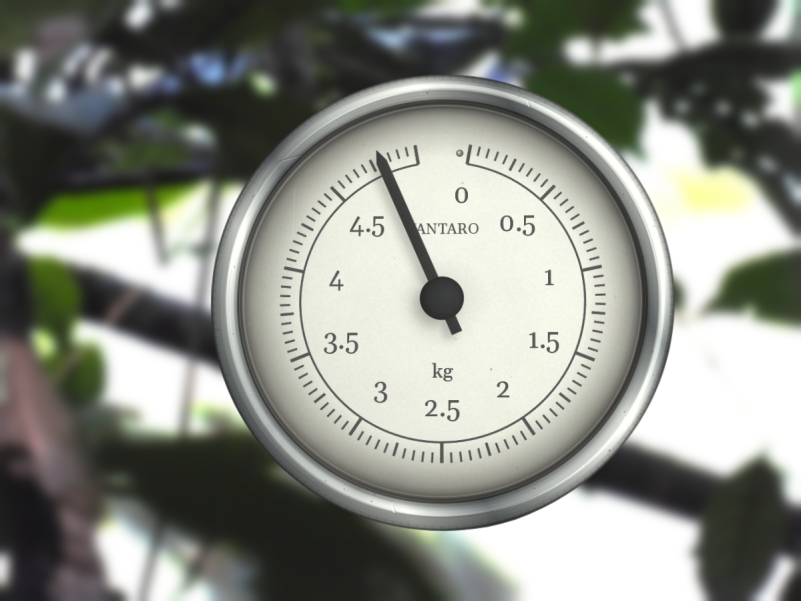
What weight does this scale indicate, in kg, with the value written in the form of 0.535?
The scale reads 4.8
